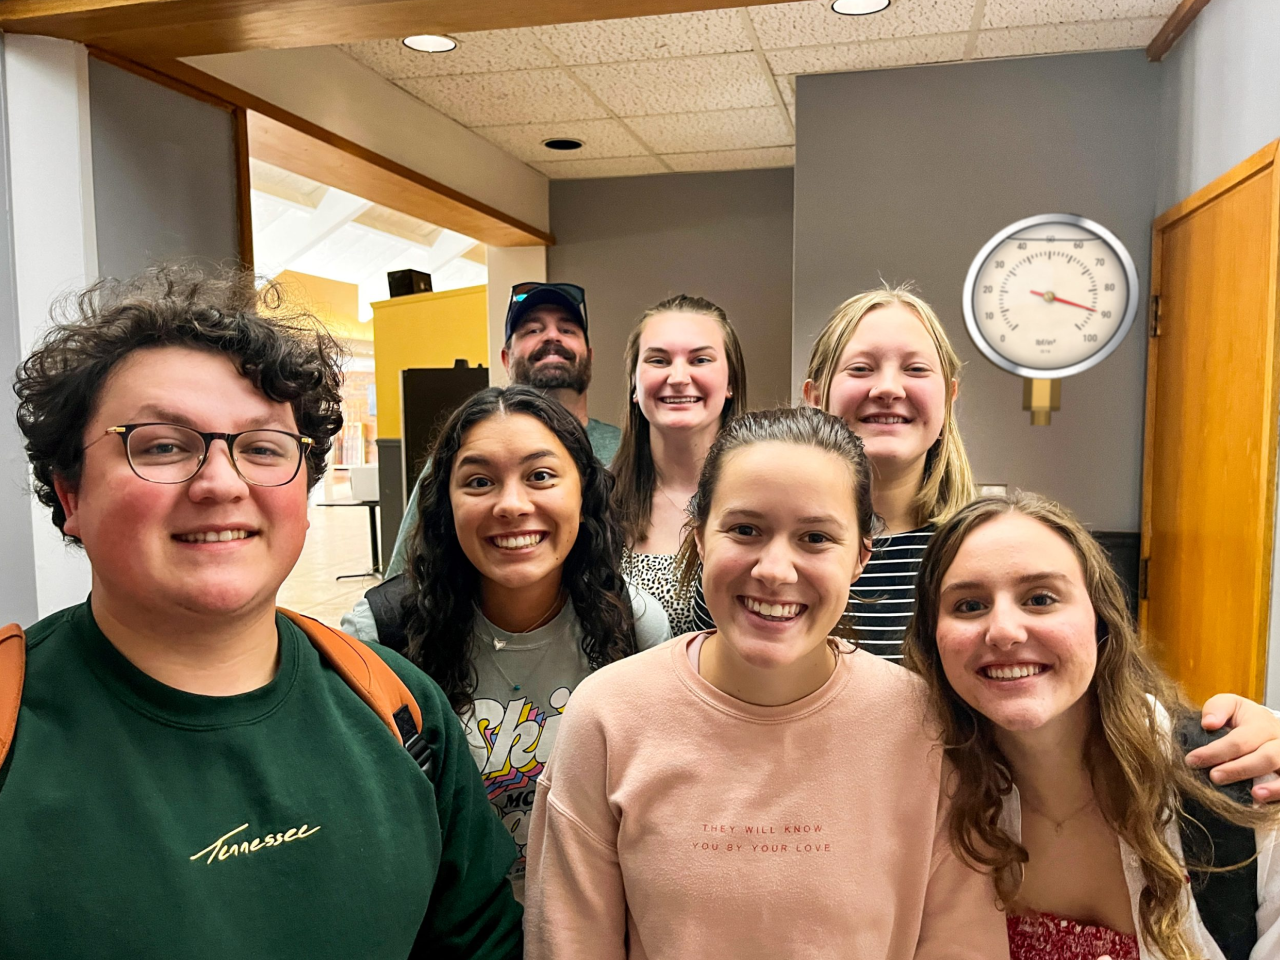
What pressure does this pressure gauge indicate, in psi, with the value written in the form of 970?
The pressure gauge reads 90
